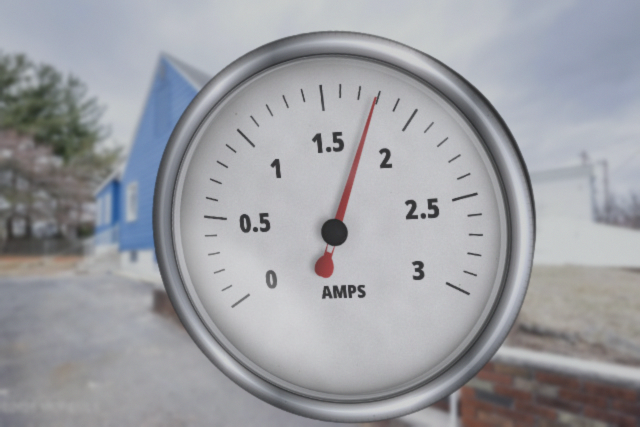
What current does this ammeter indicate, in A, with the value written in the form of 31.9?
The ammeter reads 1.8
